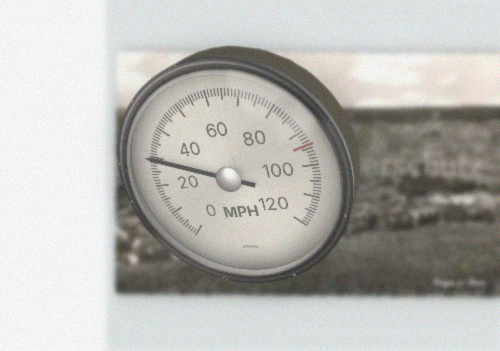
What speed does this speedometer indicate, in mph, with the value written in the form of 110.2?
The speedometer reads 30
